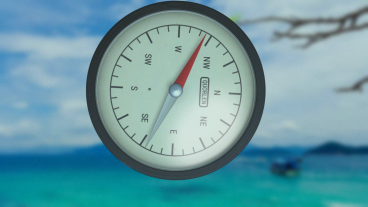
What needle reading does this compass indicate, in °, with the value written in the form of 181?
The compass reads 295
